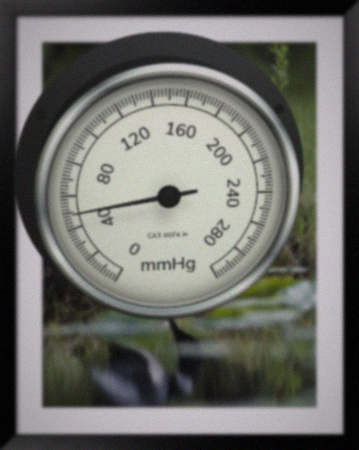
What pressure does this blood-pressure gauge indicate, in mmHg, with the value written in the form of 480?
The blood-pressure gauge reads 50
